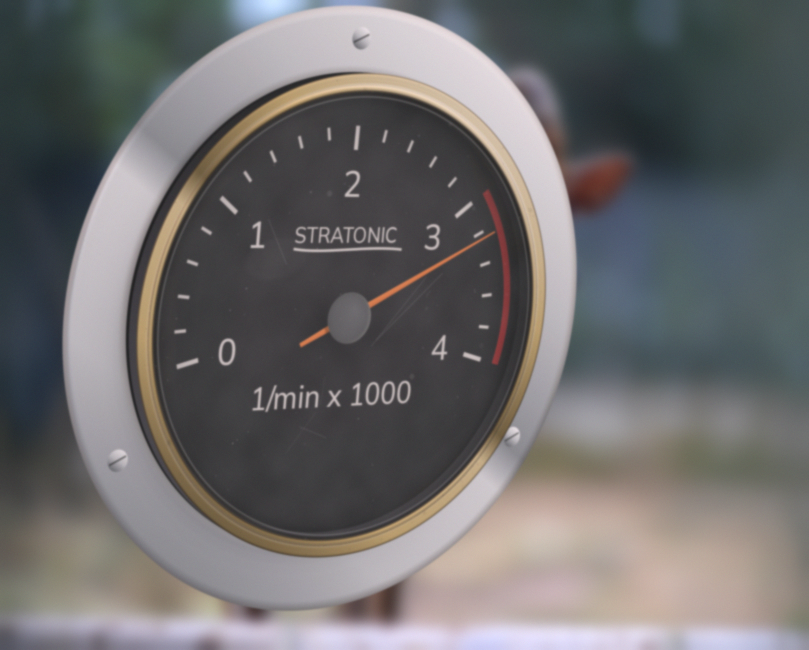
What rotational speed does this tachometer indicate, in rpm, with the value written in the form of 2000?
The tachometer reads 3200
